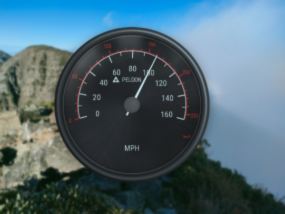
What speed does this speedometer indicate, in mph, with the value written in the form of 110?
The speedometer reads 100
